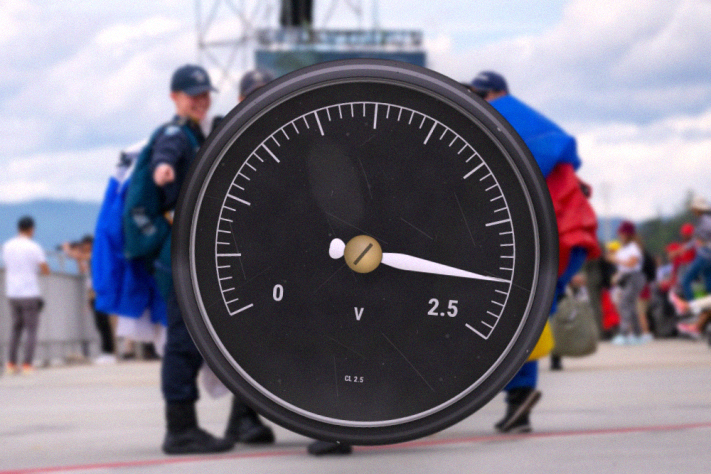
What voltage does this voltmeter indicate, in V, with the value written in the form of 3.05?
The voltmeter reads 2.25
